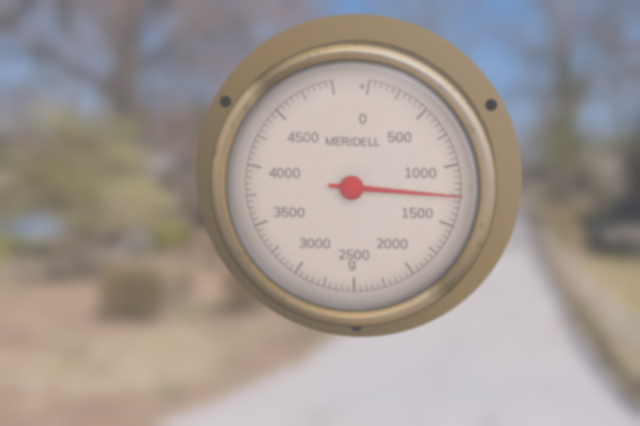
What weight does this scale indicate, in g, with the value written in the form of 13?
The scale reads 1250
